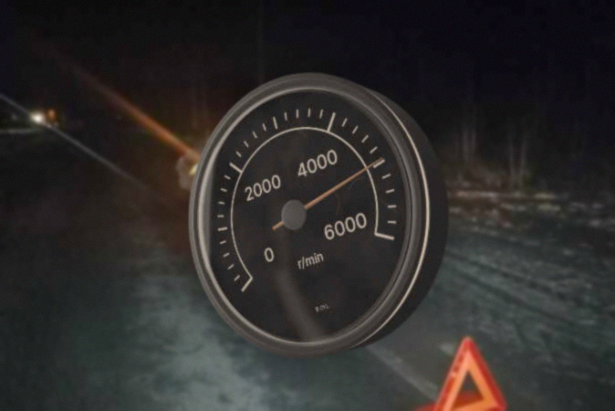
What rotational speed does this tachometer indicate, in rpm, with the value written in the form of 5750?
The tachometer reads 5000
